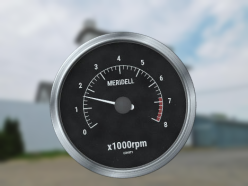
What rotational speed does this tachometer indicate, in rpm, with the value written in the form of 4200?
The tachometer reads 1600
